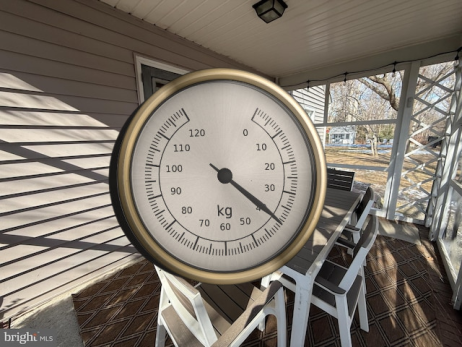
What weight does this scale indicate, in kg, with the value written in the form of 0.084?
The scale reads 40
